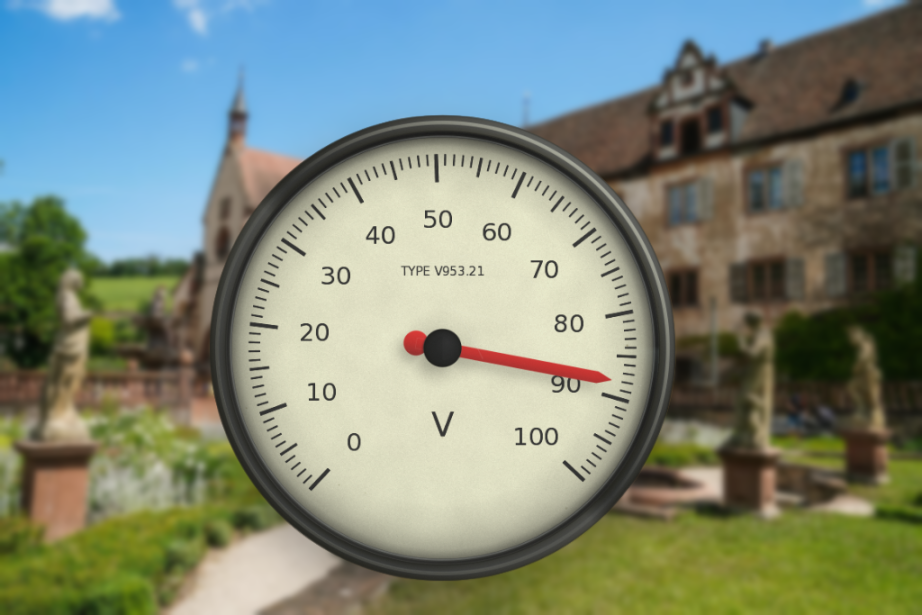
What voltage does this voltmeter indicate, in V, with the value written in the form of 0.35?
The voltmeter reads 88
